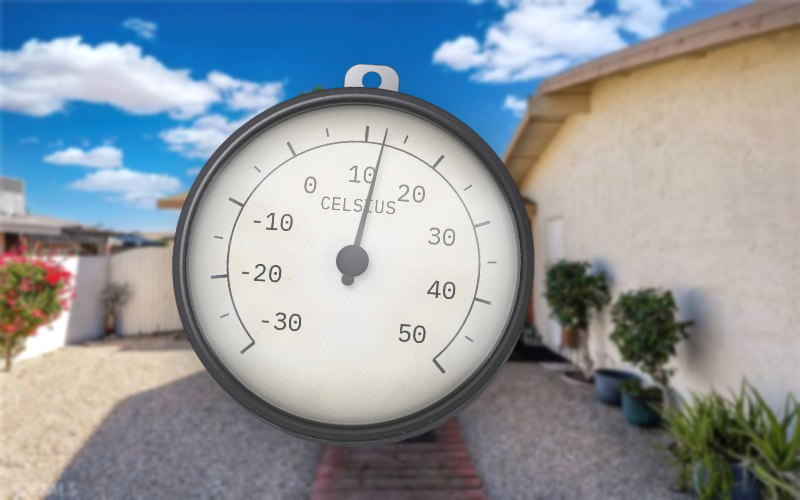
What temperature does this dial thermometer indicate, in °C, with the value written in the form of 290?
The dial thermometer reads 12.5
